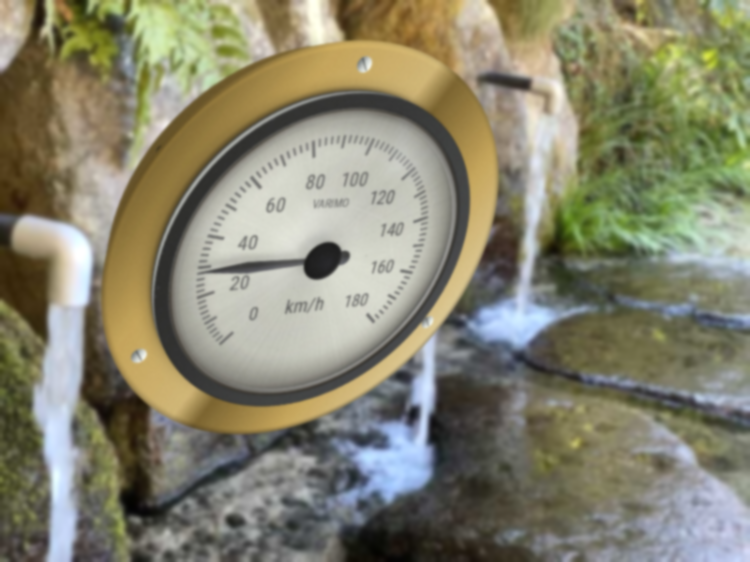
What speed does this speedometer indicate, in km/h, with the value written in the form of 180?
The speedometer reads 30
